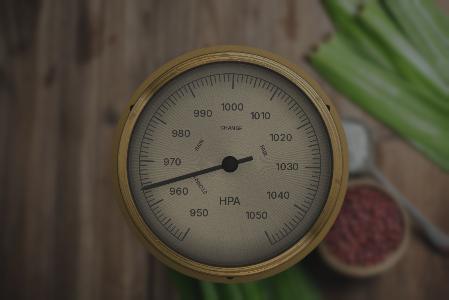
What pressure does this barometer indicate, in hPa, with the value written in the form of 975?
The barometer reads 964
